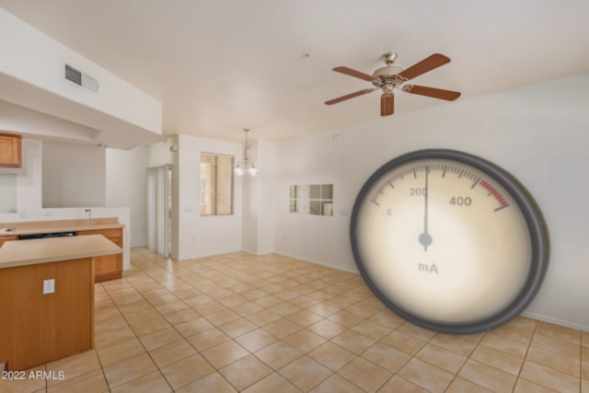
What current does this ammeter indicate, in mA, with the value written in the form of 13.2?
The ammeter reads 250
